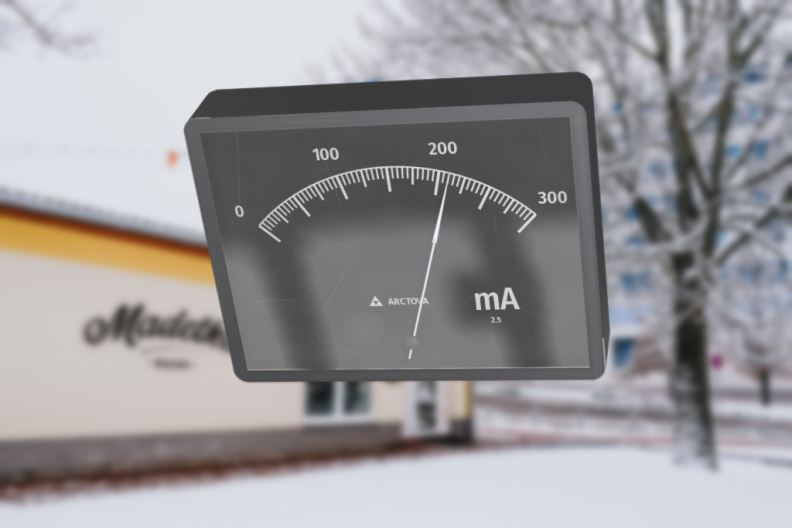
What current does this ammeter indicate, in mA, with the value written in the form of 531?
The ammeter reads 210
